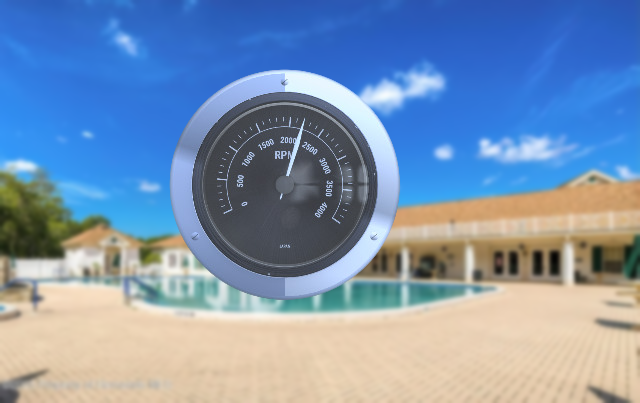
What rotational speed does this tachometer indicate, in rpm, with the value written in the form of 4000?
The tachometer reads 2200
